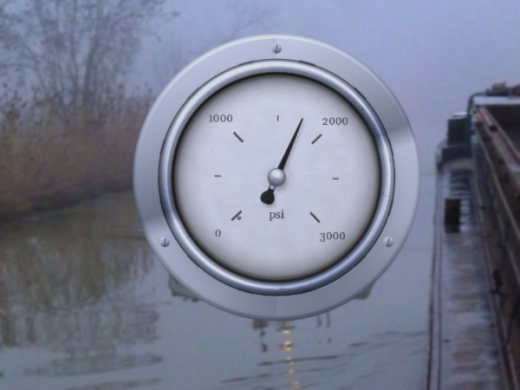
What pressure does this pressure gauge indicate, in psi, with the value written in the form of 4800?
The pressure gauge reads 1750
